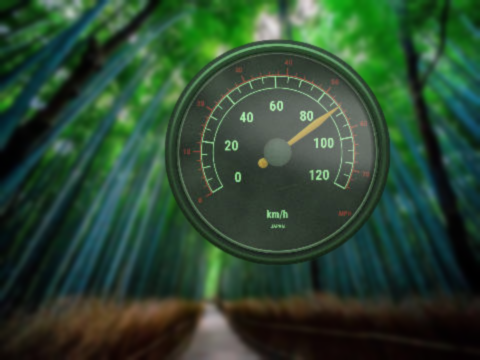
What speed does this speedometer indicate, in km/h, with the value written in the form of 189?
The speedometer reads 87.5
